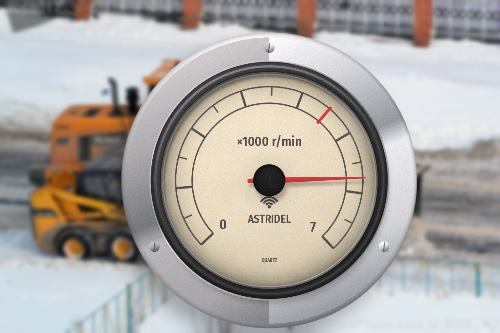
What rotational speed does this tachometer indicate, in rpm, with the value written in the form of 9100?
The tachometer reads 5750
